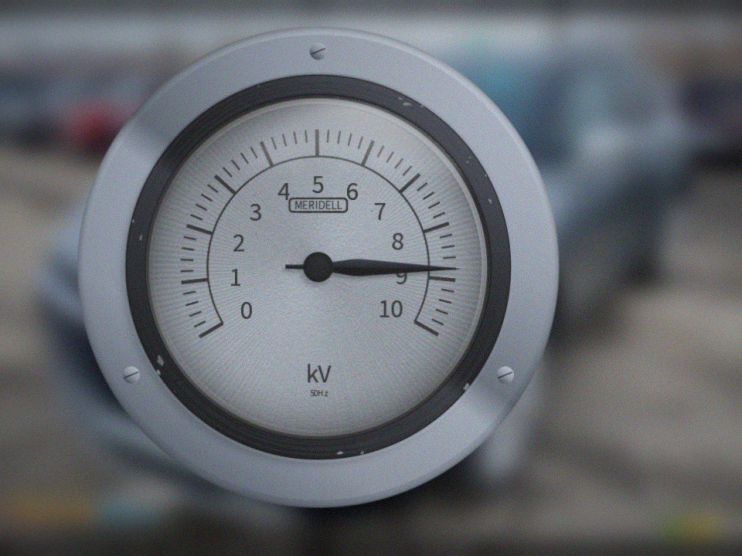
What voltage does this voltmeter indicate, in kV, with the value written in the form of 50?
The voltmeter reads 8.8
